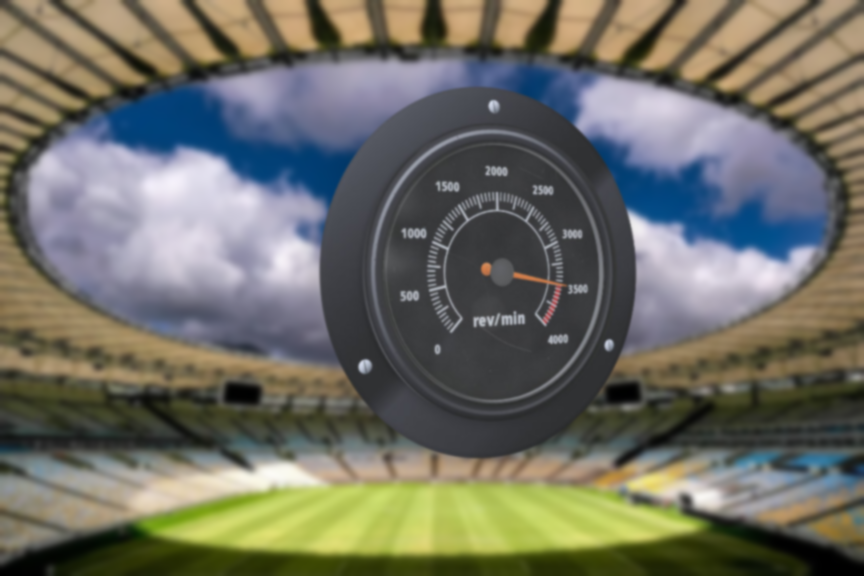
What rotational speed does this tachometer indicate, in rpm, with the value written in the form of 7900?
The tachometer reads 3500
